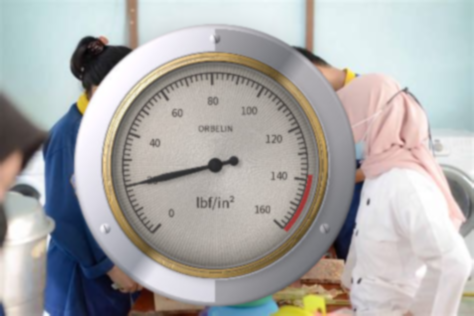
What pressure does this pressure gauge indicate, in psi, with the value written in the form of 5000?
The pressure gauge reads 20
